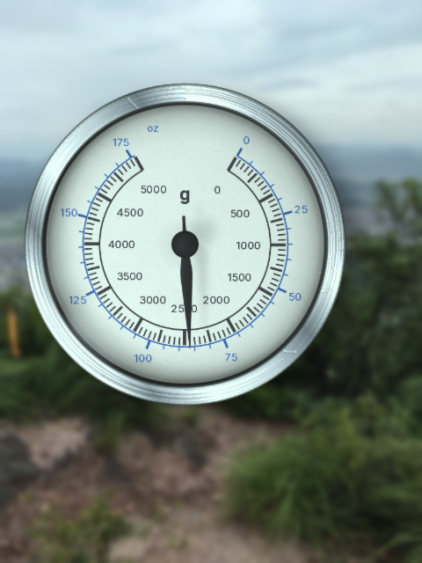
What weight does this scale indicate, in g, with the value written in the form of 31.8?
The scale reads 2450
